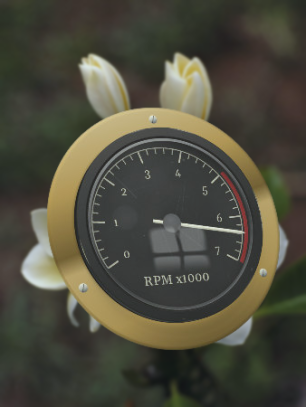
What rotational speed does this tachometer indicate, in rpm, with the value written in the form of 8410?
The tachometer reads 6400
